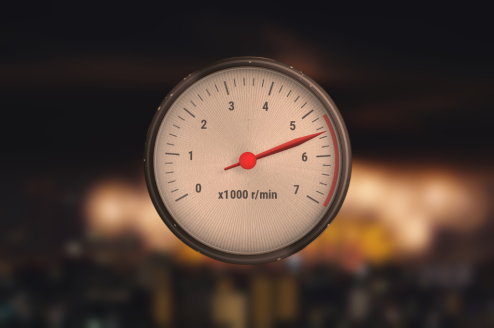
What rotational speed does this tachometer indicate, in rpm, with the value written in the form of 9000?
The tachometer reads 5500
